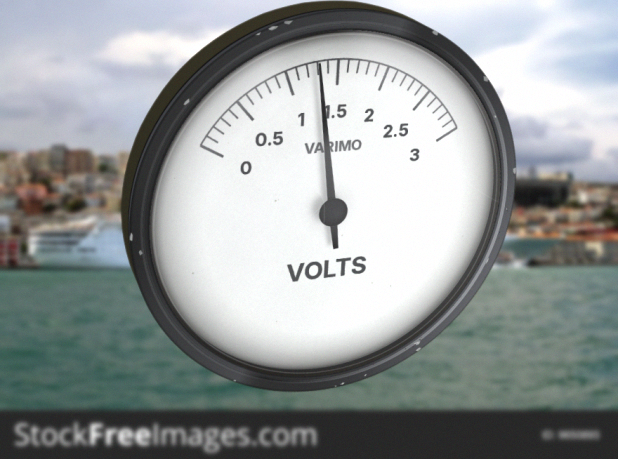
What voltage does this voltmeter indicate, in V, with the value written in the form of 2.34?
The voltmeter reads 1.3
